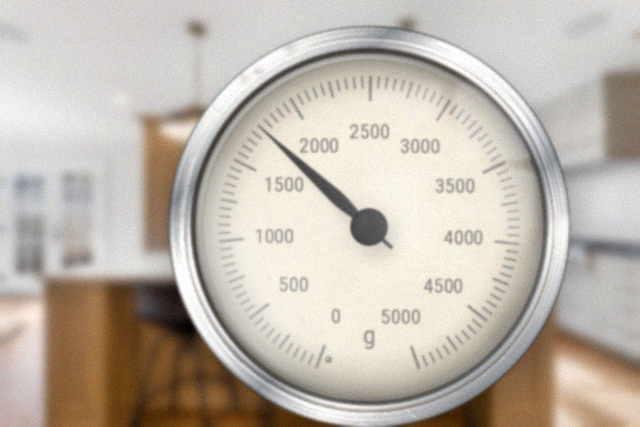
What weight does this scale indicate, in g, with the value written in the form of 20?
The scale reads 1750
